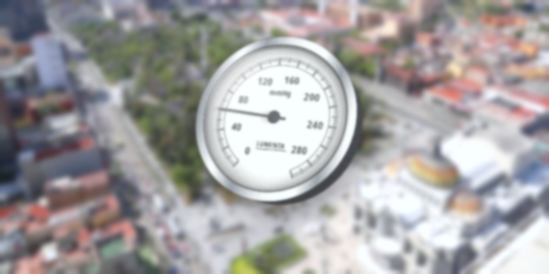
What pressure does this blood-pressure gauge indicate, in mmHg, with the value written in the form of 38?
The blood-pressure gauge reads 60
